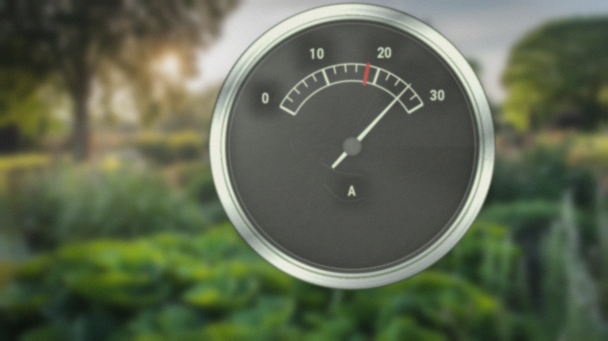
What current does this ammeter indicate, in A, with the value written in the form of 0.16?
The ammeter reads 26
